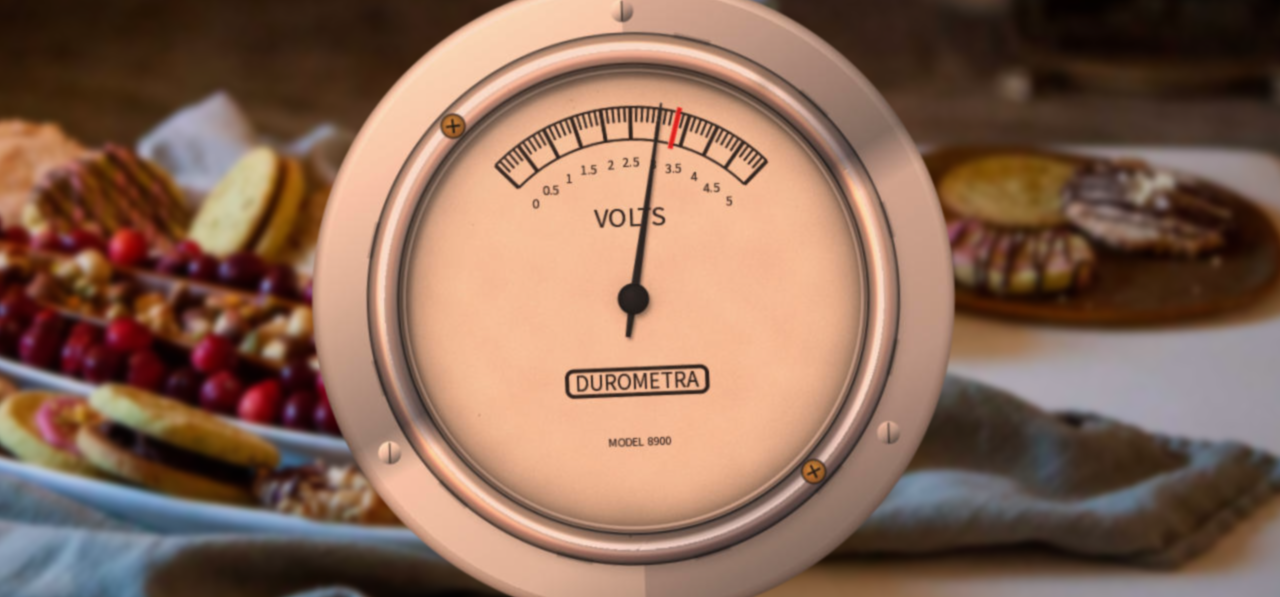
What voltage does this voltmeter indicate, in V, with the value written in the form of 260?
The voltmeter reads 3
